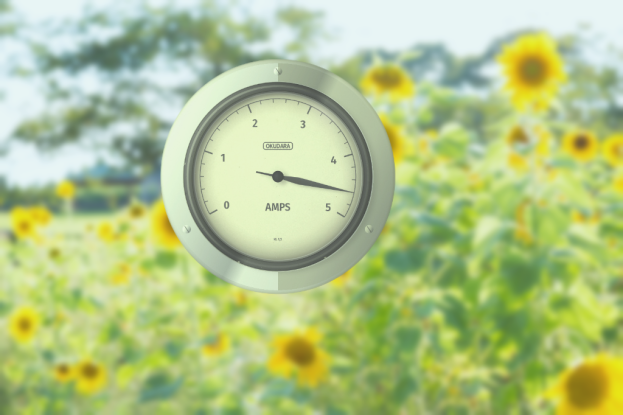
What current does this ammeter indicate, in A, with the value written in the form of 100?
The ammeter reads 4.6
